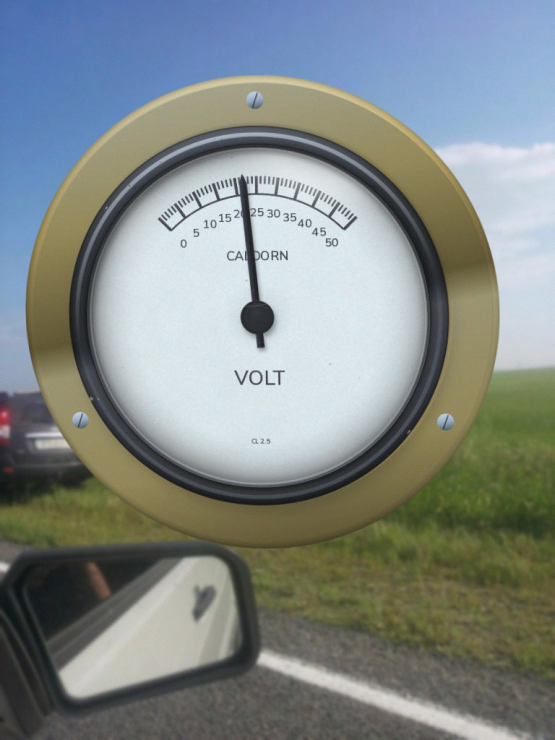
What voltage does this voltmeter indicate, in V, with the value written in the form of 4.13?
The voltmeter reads 22
